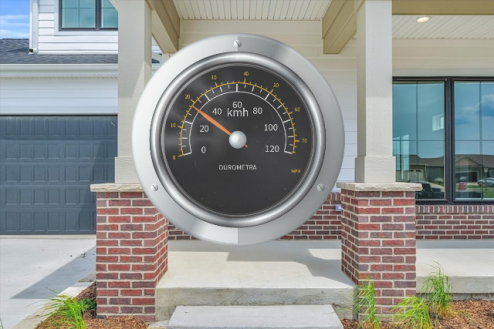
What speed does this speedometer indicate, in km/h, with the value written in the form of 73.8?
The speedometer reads 30
